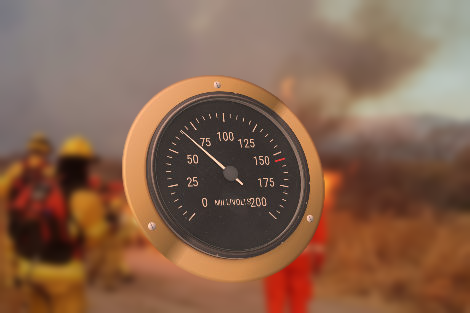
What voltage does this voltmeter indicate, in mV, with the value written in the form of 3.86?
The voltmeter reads 65
